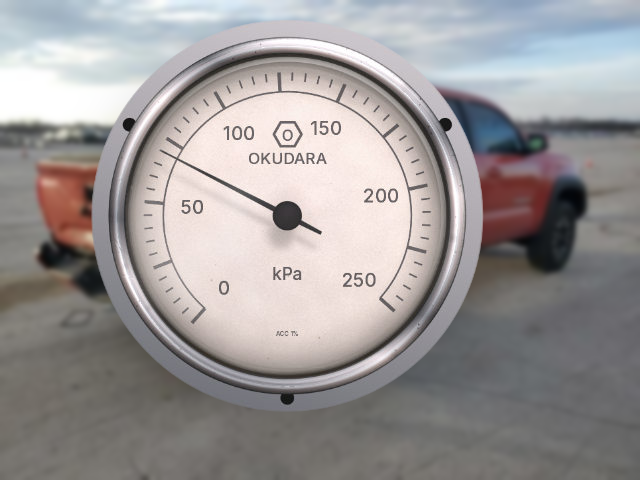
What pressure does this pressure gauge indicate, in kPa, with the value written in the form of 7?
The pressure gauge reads 70
